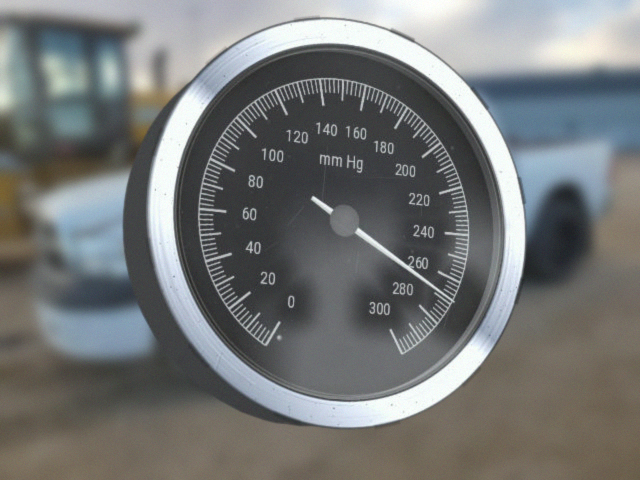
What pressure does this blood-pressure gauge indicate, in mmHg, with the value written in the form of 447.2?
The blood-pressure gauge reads 270
